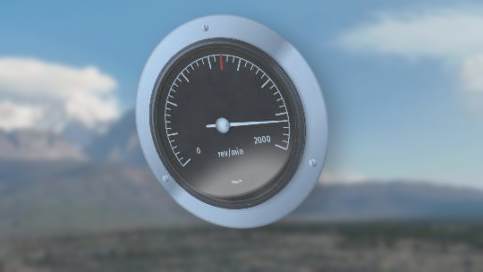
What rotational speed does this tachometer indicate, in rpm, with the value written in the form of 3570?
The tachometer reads 1800
